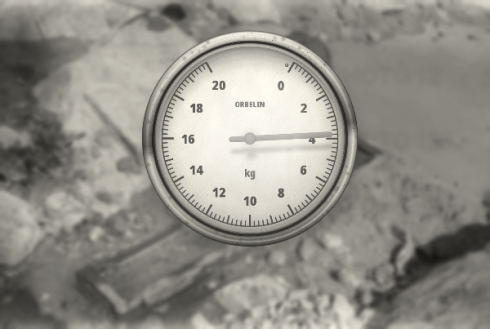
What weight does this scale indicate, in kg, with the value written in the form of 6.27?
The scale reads 3.8
